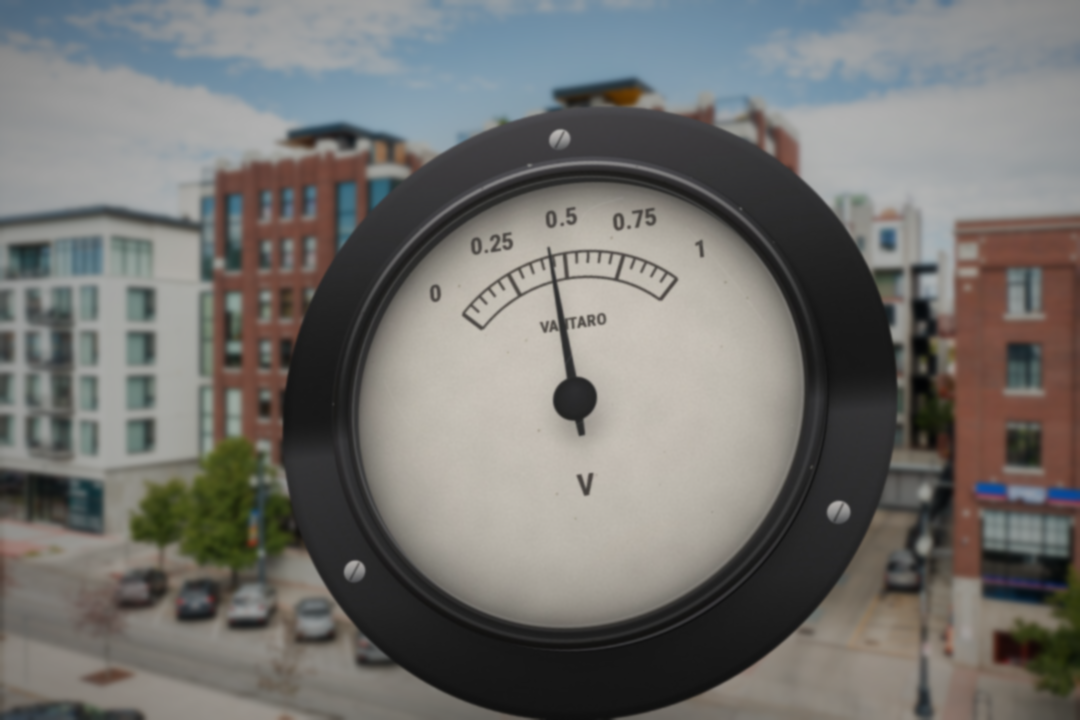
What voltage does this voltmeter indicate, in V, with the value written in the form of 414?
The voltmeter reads 0.45
